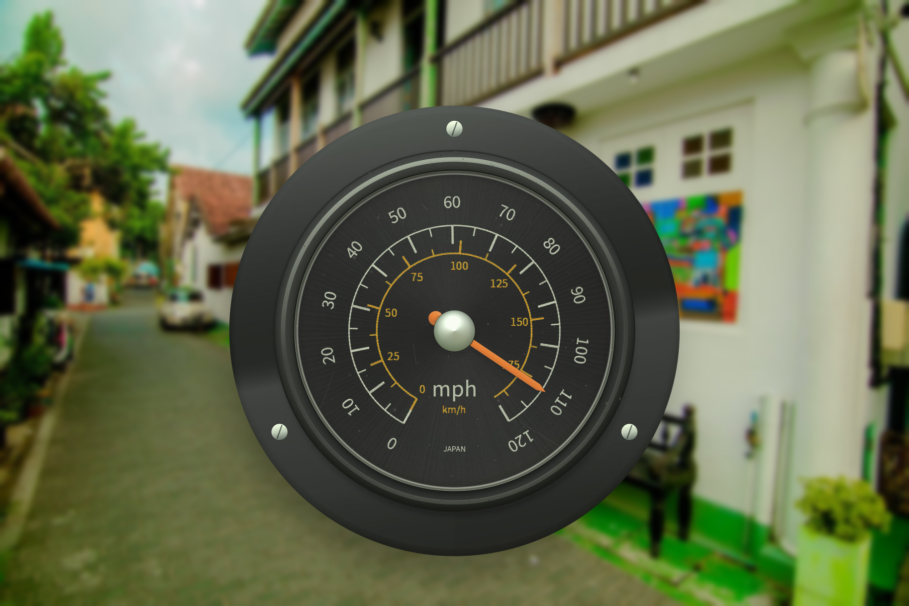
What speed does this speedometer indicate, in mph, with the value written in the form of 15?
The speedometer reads 110
